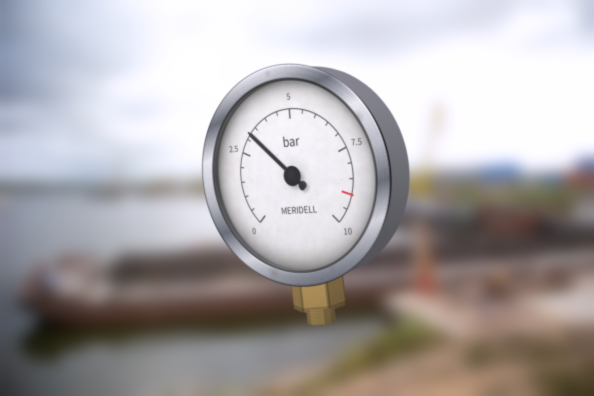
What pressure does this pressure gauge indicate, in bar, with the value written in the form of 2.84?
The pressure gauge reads 3.25
